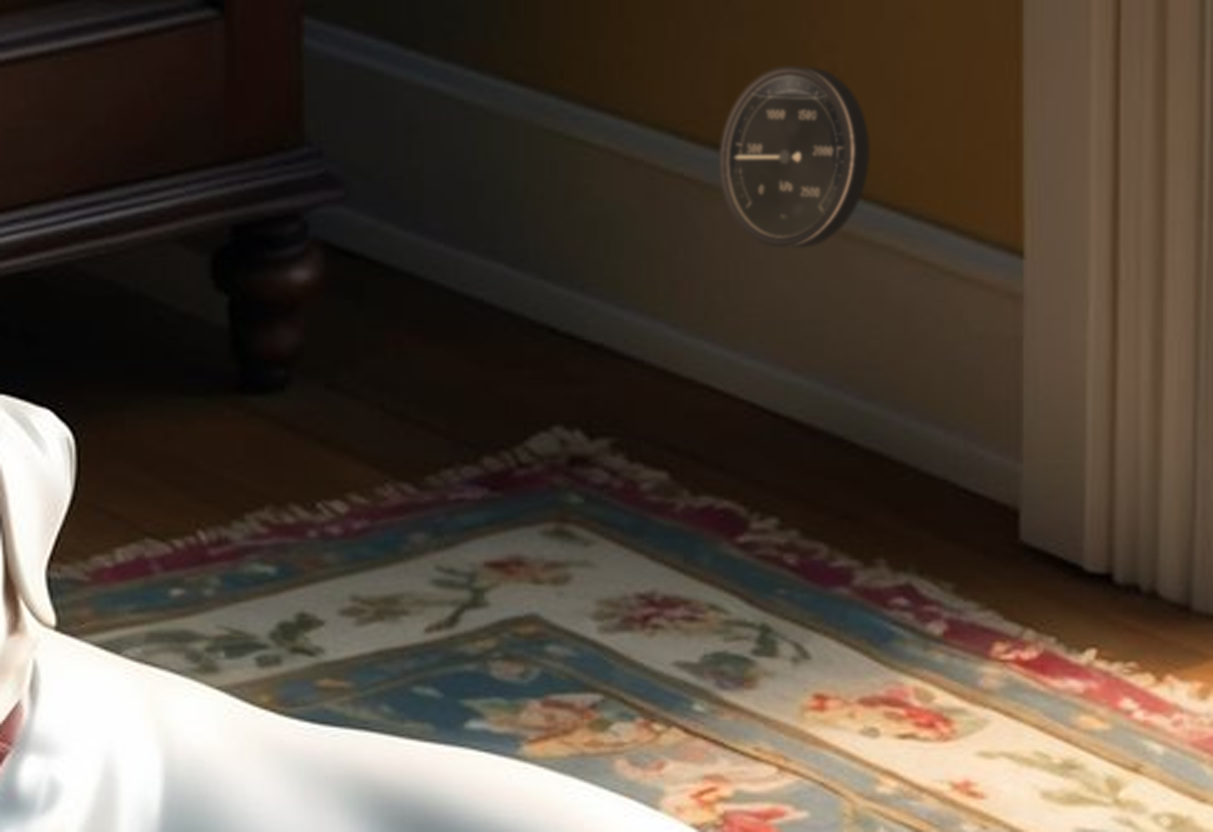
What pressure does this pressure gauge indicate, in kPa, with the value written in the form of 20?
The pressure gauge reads 400
